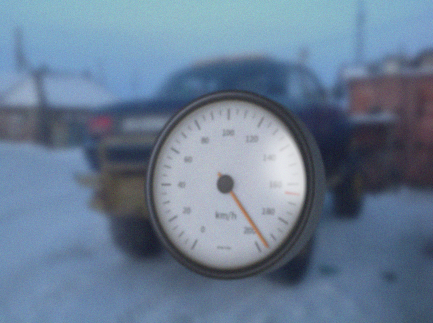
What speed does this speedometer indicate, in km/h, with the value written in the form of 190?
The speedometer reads 195
